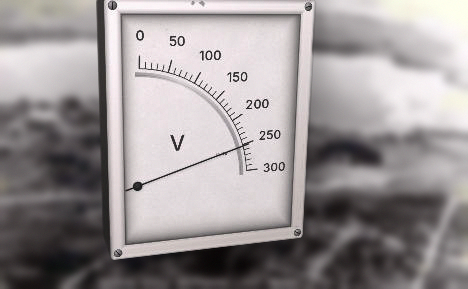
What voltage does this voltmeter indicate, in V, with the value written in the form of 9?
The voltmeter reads 250
